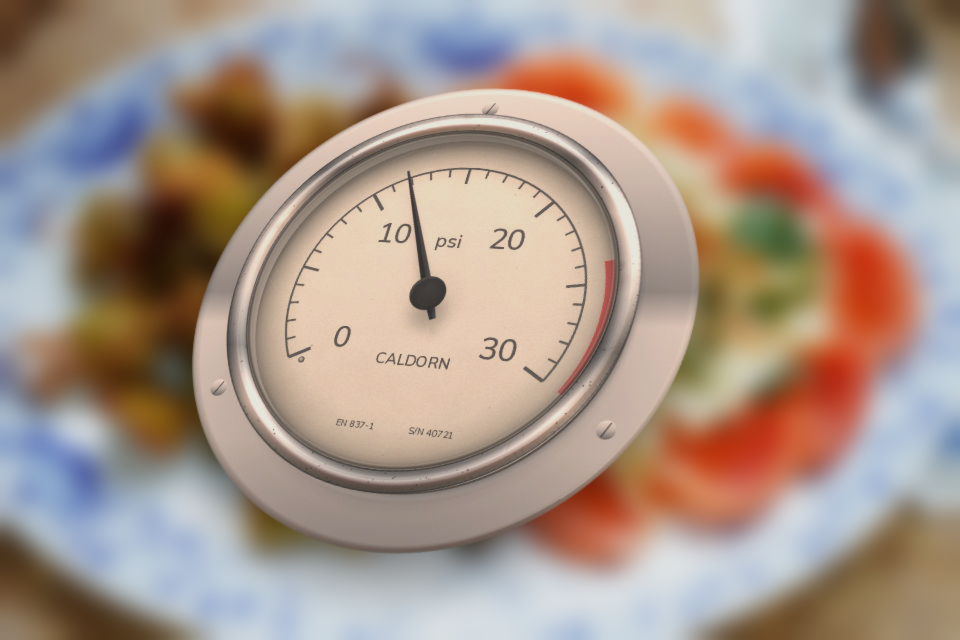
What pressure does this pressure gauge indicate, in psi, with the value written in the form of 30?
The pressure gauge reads 12
